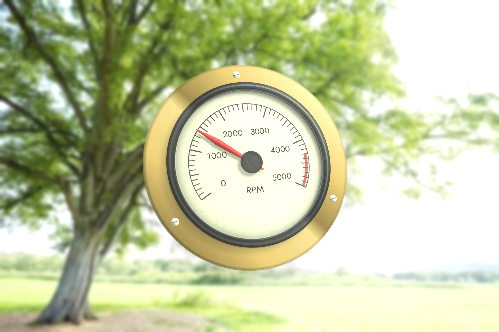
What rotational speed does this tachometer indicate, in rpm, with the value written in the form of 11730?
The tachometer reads 1400
